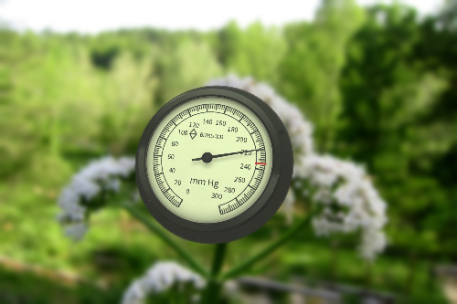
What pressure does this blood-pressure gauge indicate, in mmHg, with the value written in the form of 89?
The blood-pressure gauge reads 220
